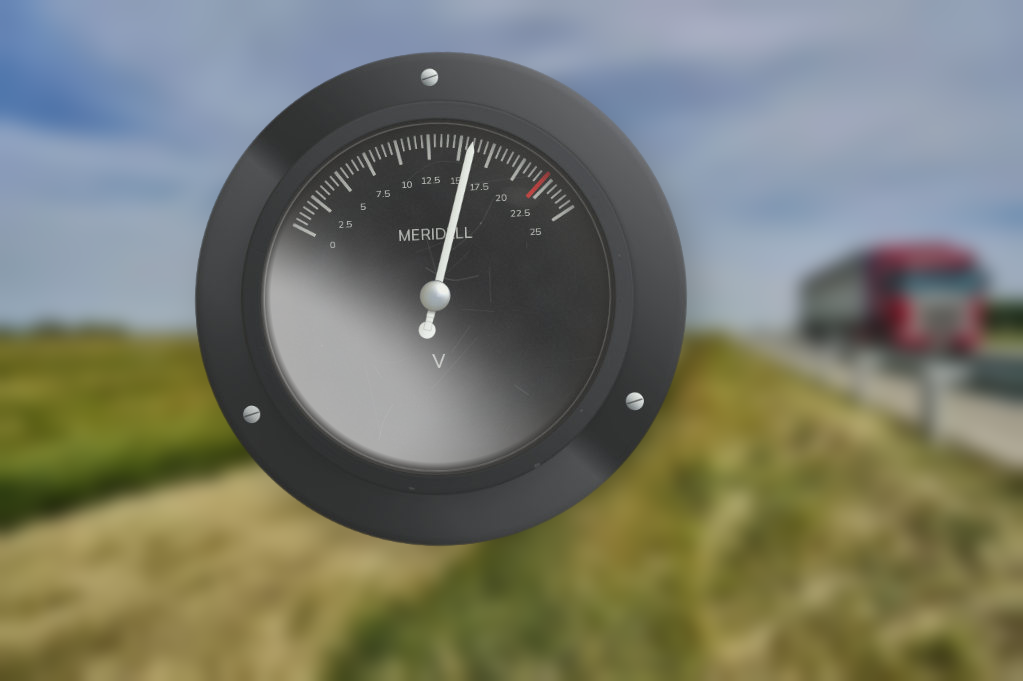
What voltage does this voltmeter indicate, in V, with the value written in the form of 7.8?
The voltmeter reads 16
